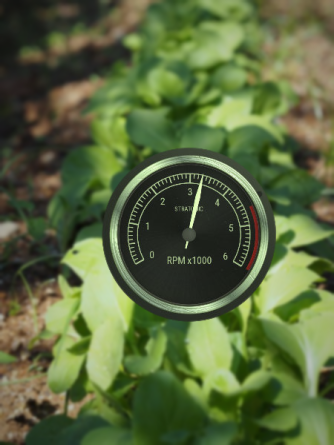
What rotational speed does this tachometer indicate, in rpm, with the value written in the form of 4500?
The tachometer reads 3300
